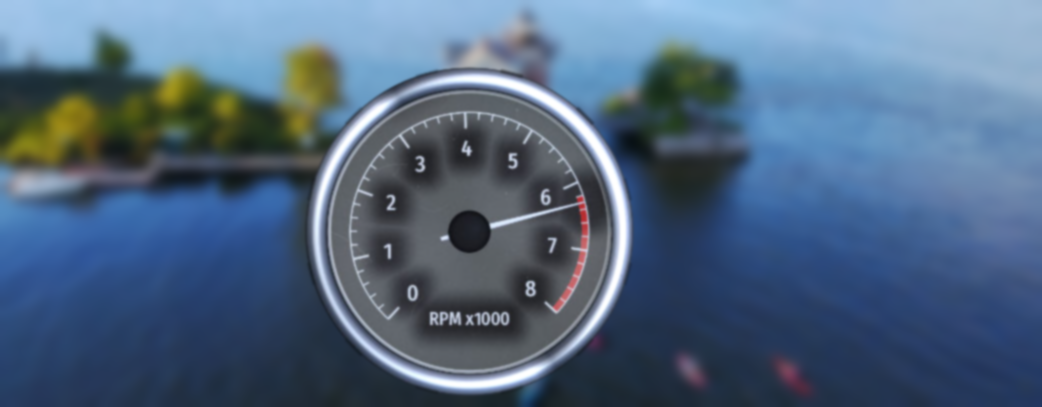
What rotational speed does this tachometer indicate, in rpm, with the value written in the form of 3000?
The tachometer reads 6300
